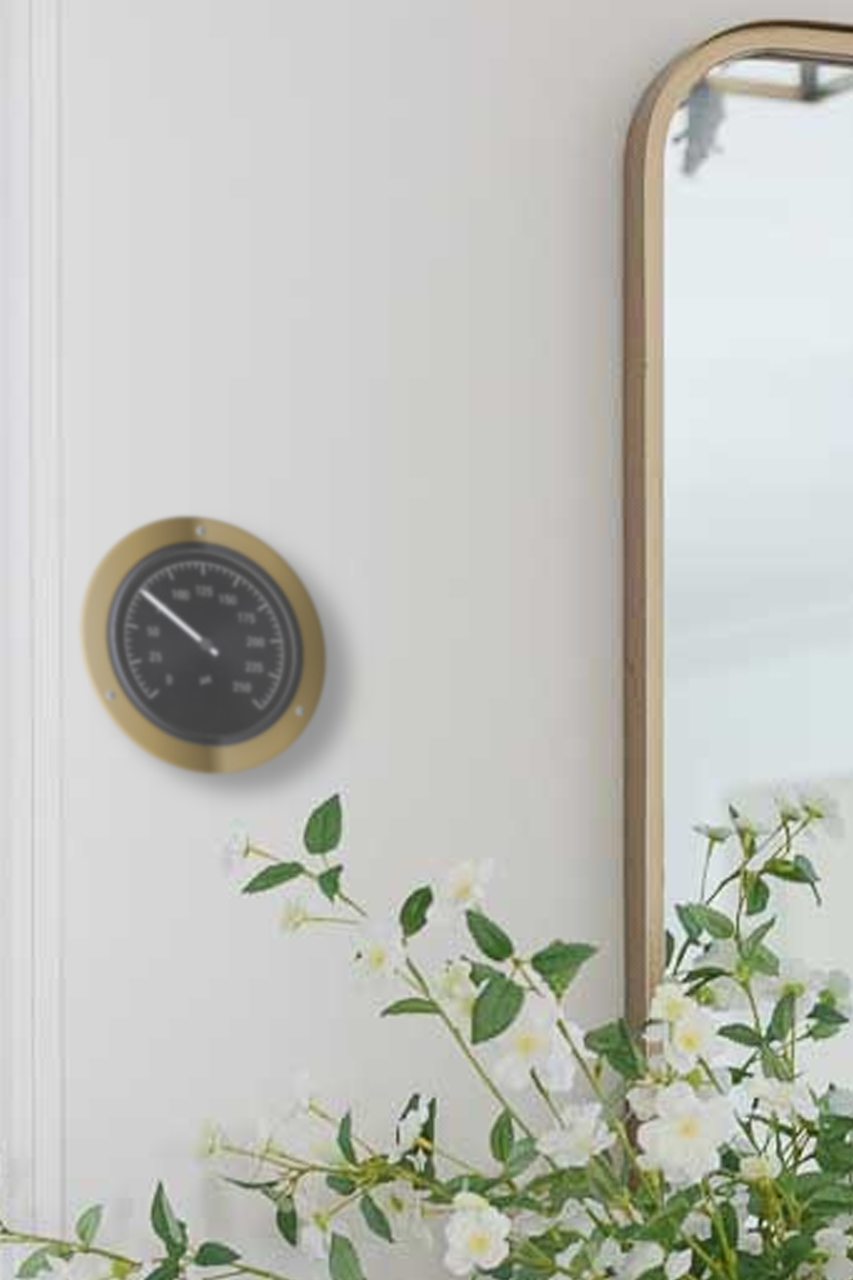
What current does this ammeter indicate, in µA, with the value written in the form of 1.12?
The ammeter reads 75
